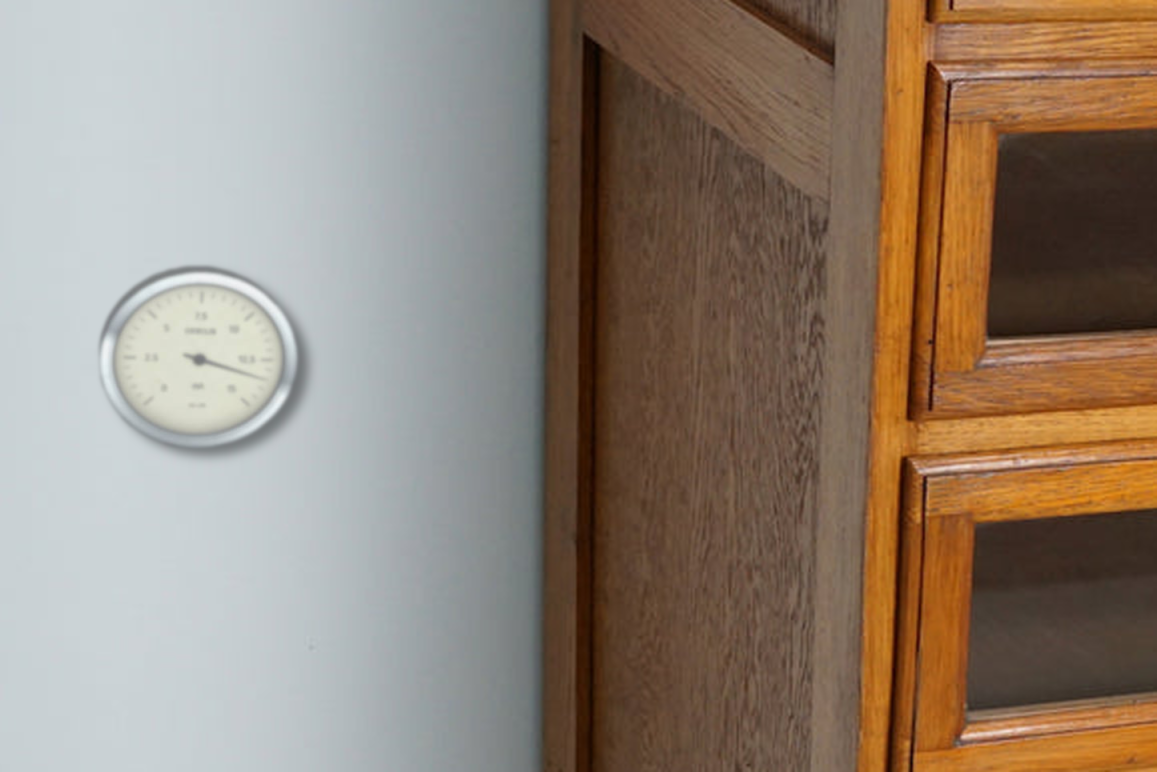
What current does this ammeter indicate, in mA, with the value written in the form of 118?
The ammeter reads 13.5
